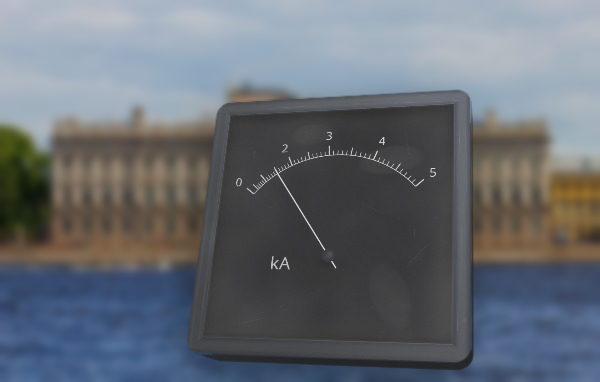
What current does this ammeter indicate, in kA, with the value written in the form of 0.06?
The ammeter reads 1.5
